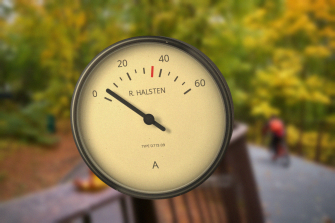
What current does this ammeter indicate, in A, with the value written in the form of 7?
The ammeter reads 5
